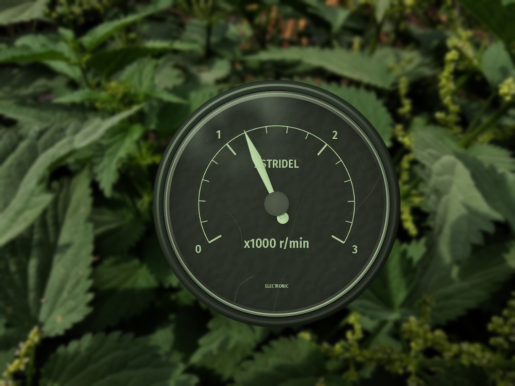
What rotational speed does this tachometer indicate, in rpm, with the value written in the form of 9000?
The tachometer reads 1200
